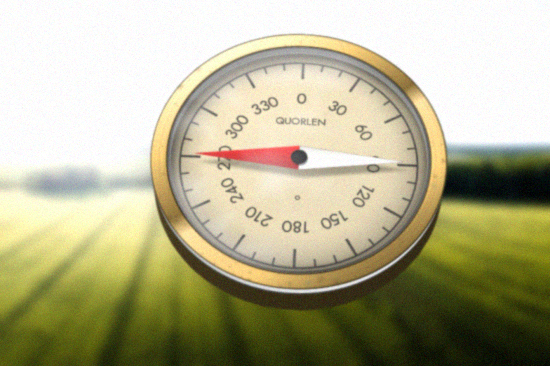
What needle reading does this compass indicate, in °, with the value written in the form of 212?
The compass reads 270
